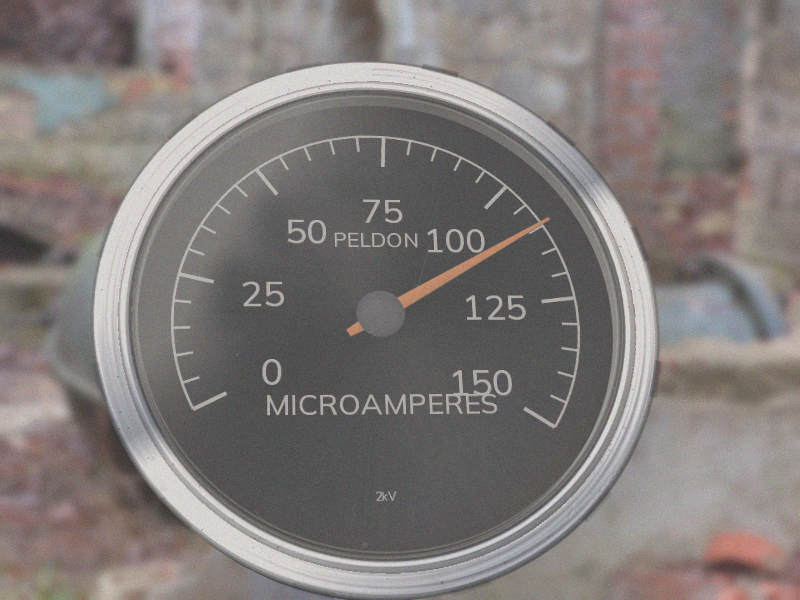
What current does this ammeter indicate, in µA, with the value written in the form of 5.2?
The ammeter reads 110
